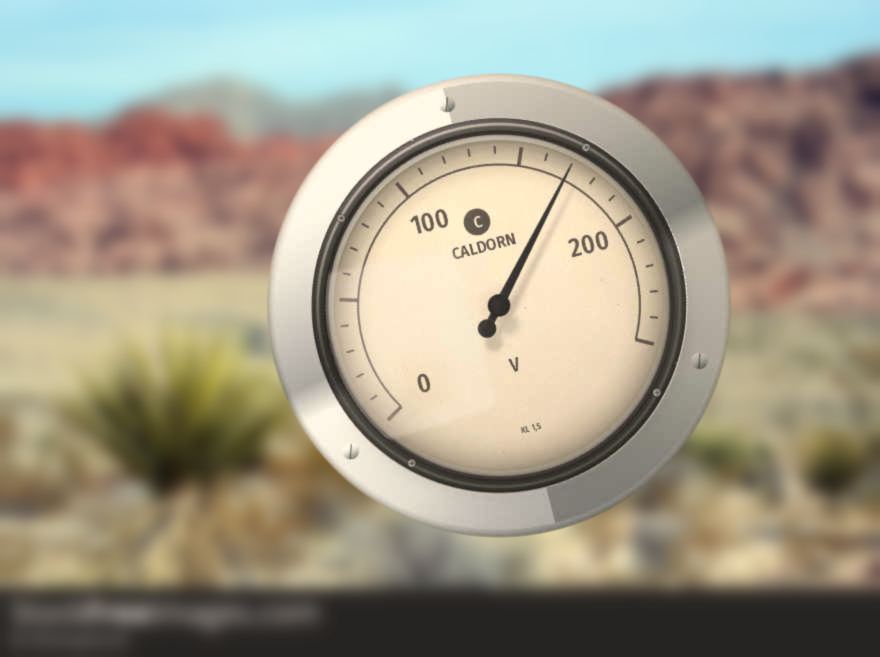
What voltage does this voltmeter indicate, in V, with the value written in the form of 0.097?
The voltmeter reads 170
